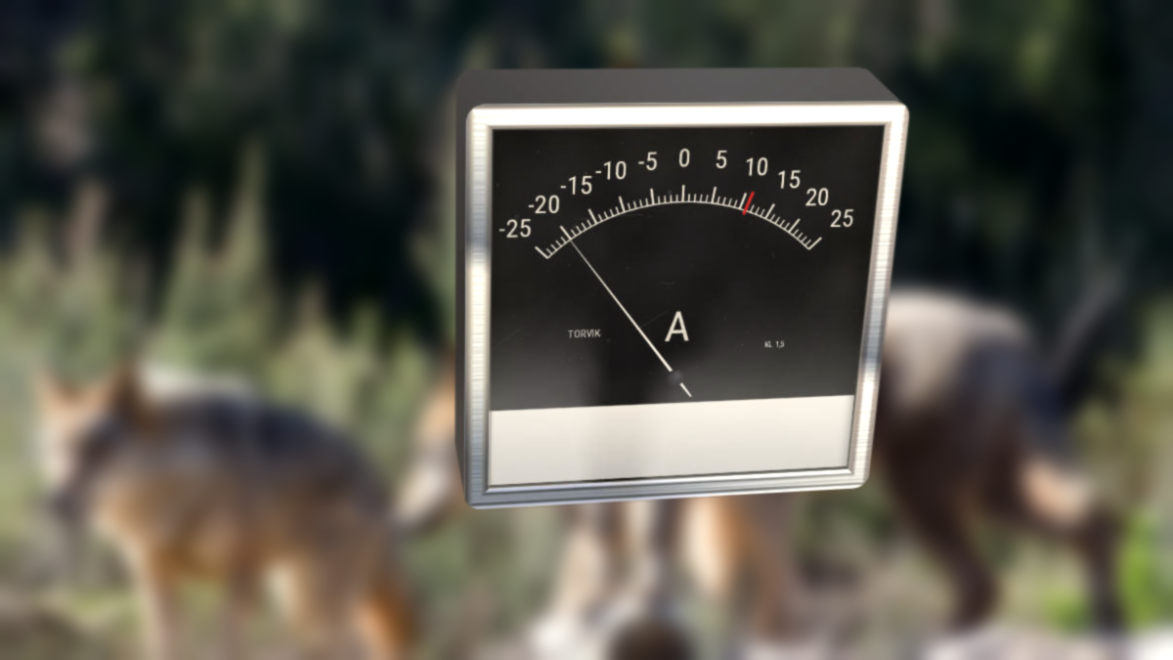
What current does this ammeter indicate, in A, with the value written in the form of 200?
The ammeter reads -20
